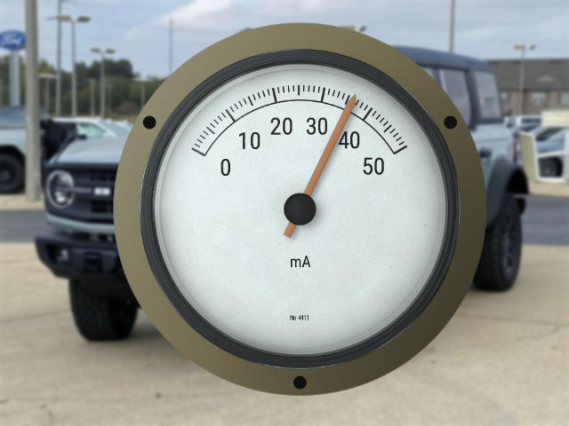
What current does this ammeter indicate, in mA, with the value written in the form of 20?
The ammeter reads 36
